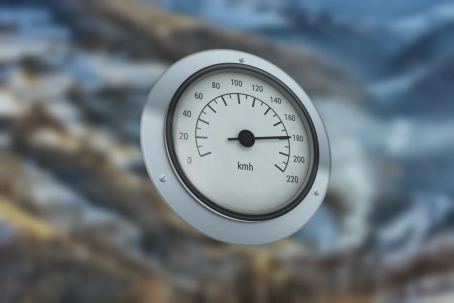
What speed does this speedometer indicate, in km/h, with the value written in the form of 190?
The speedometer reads 180
